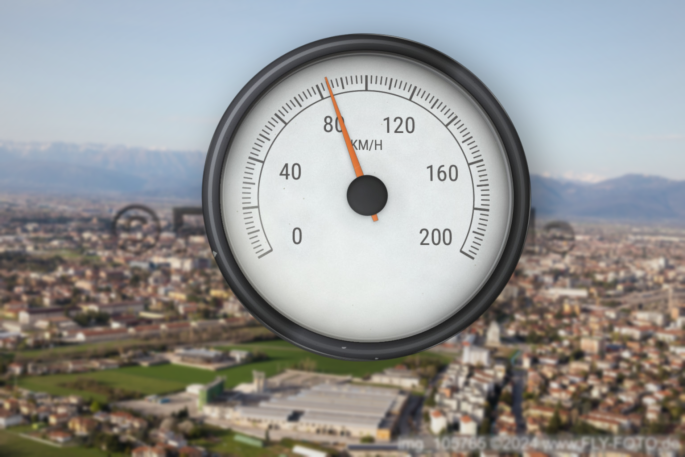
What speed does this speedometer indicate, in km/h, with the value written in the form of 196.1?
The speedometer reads 84
